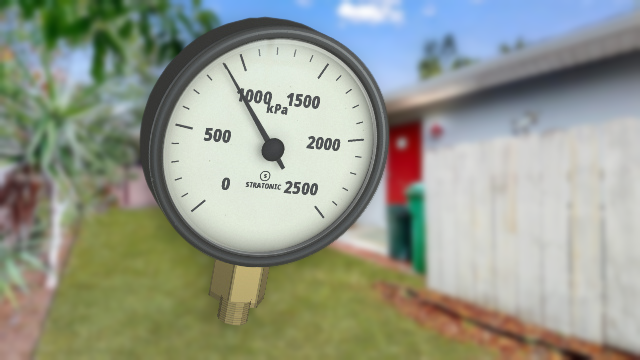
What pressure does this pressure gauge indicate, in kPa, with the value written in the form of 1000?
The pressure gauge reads 900
